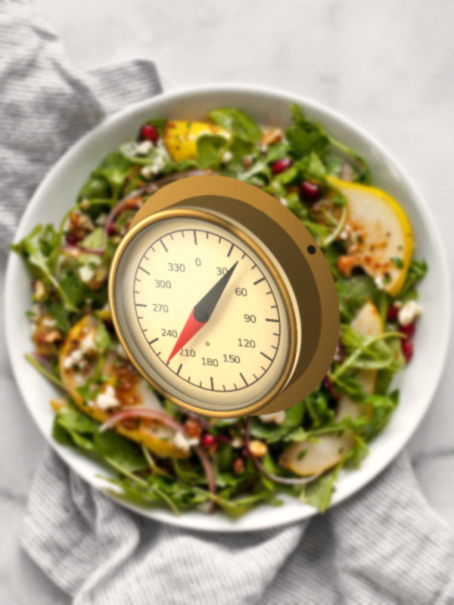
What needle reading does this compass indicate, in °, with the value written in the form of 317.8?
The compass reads 220
